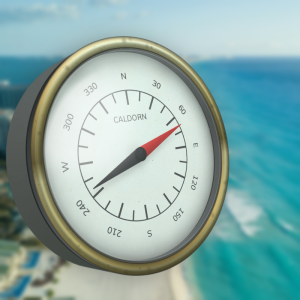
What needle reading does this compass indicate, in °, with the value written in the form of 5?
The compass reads 67.5
